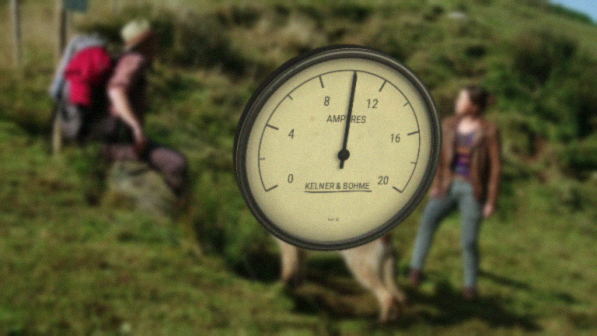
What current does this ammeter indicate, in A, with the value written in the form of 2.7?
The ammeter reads 10
